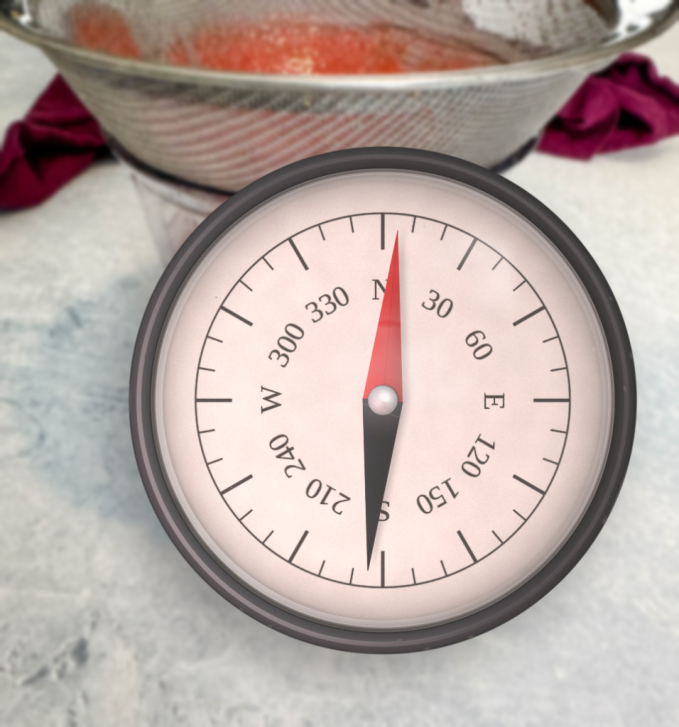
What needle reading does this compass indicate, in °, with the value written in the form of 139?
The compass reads 5
